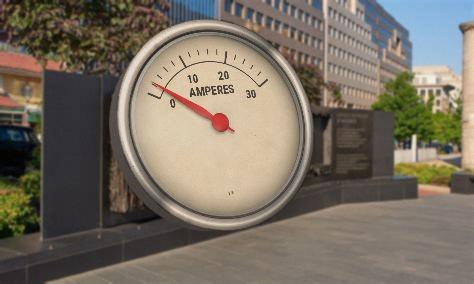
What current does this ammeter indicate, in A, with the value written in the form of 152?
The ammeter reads 2
